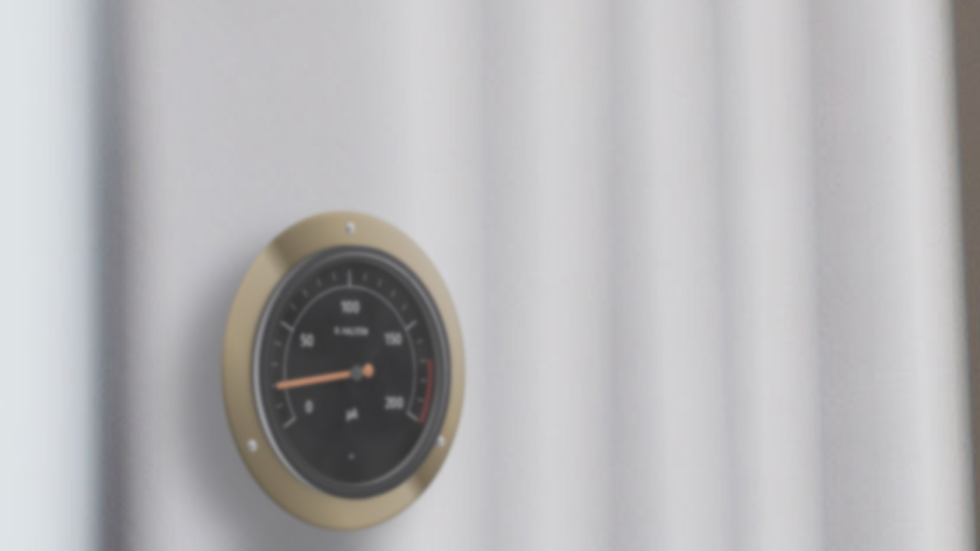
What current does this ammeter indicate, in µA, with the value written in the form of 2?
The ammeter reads 20
